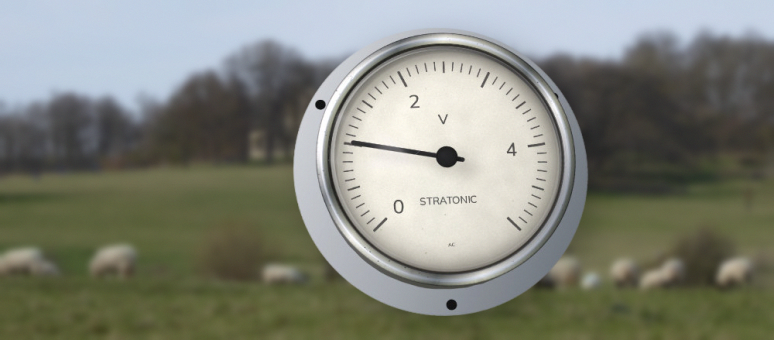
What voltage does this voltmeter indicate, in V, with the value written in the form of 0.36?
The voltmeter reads 1
